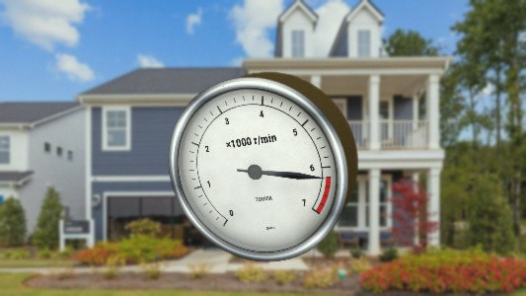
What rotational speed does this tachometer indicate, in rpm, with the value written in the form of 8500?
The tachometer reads 6200
